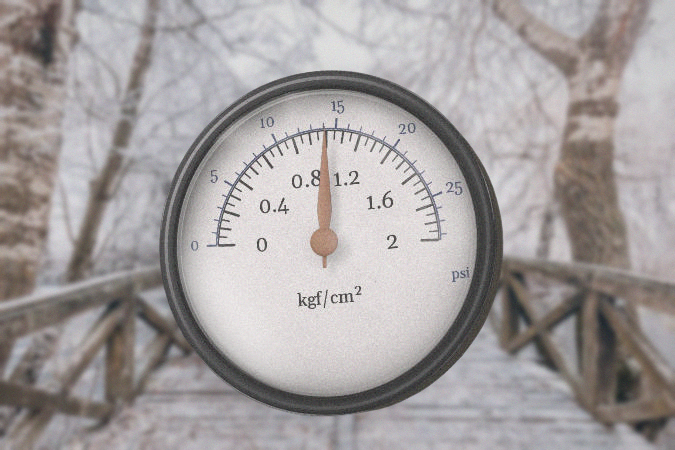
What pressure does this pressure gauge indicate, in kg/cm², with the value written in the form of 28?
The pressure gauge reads 1
